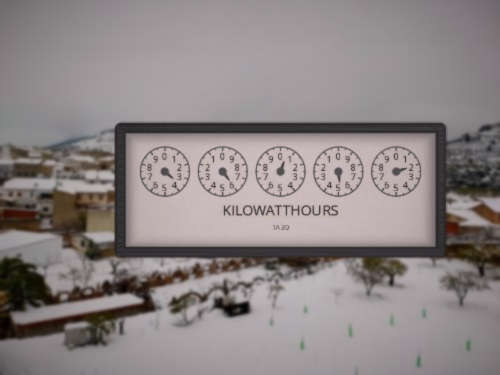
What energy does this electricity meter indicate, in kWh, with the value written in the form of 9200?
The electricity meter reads 36052
